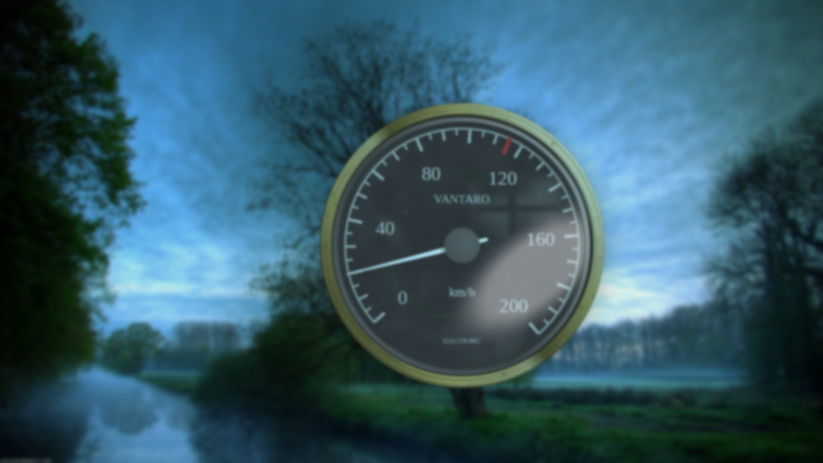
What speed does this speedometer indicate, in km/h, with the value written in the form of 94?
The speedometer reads 20
